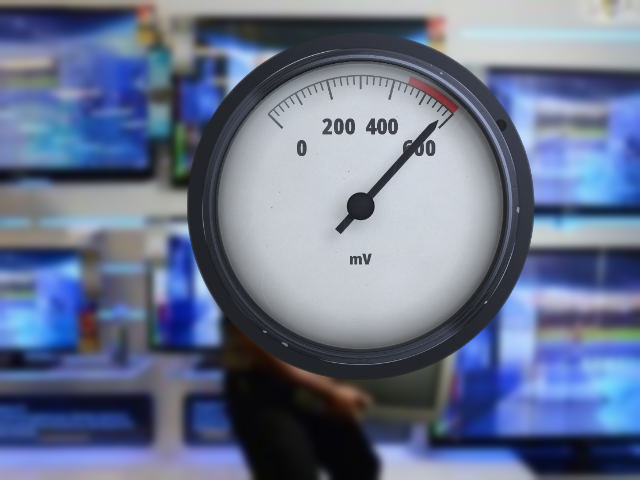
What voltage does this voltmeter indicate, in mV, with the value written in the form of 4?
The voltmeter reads 580
